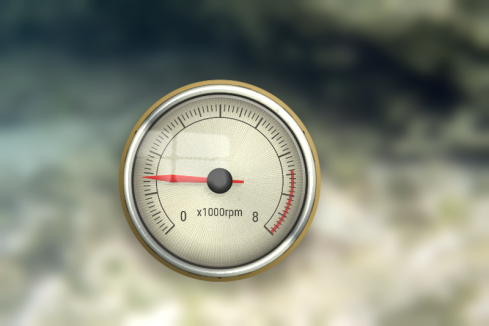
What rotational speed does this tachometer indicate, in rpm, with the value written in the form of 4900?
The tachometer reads 1400
